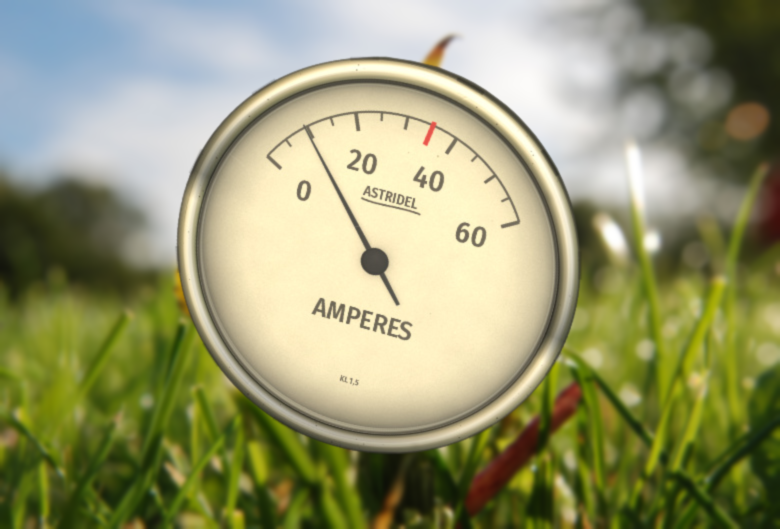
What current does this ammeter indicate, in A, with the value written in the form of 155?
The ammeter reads 10
